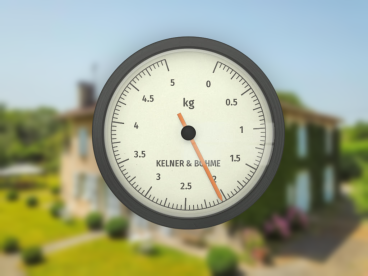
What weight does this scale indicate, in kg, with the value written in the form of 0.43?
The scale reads 2.05
